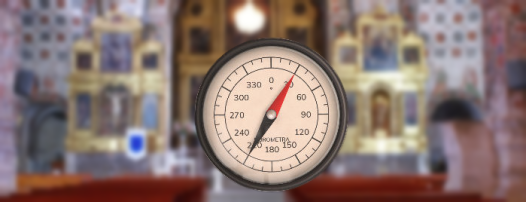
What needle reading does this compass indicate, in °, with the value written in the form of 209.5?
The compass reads 30
